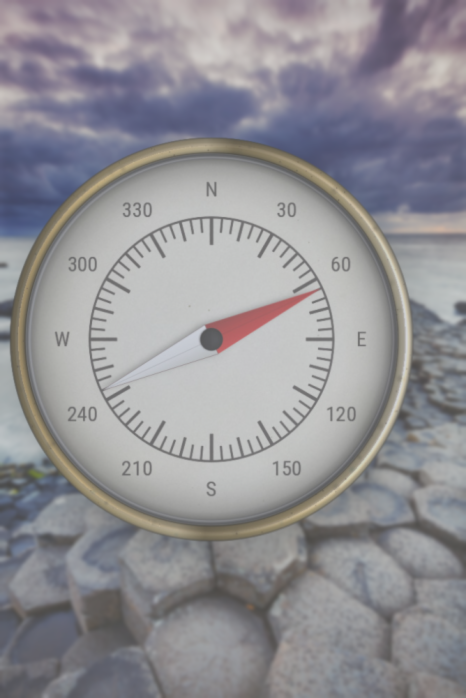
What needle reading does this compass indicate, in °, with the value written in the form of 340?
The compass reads 65
